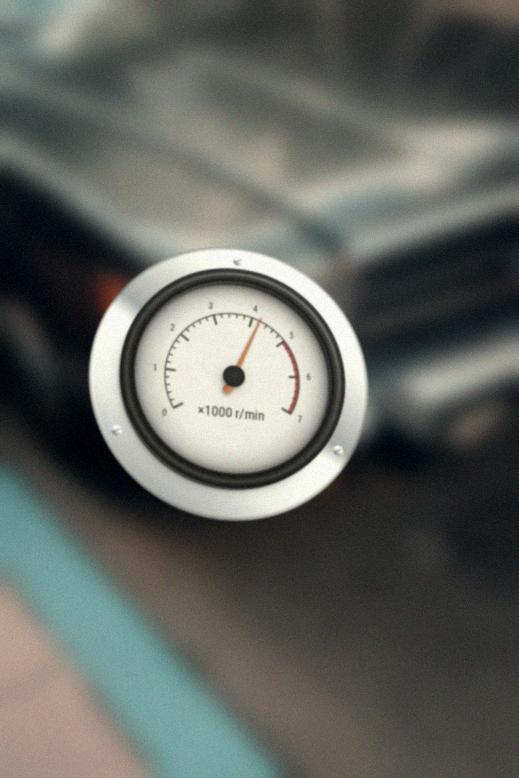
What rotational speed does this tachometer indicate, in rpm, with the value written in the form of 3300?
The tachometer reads 4200
